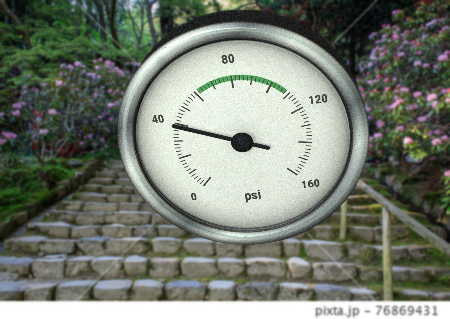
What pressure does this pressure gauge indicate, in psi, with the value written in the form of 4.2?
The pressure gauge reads 40
